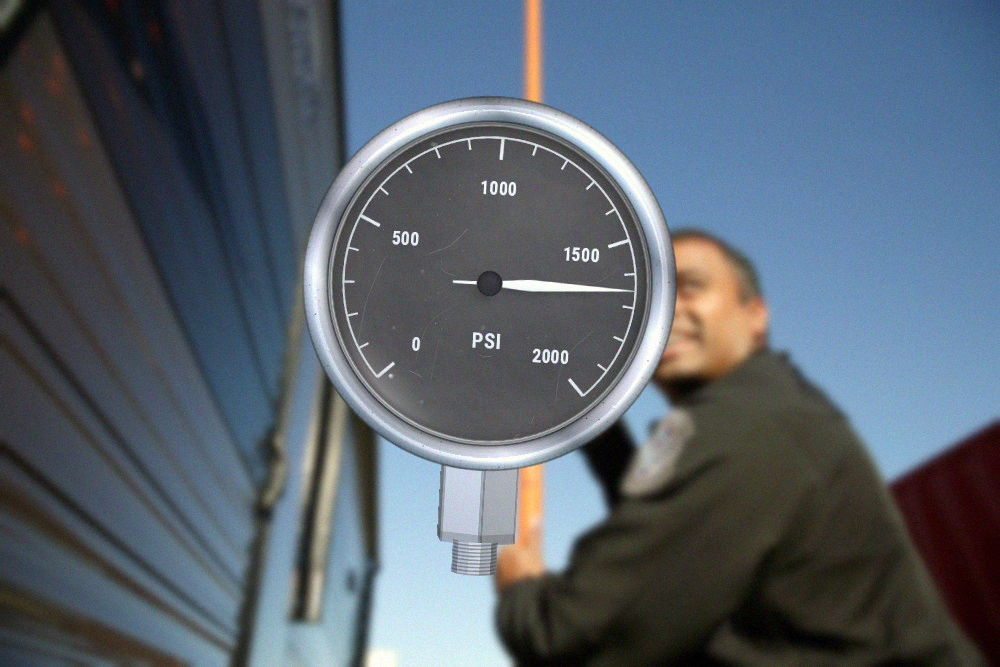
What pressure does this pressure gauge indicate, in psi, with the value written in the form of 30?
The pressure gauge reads 1650
